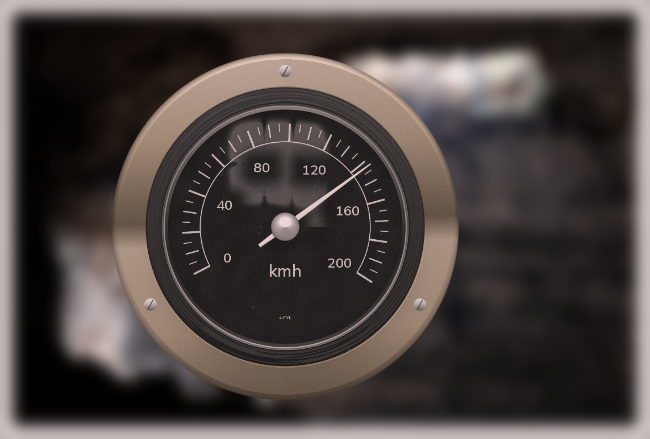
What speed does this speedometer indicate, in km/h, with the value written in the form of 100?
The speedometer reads 142.5
